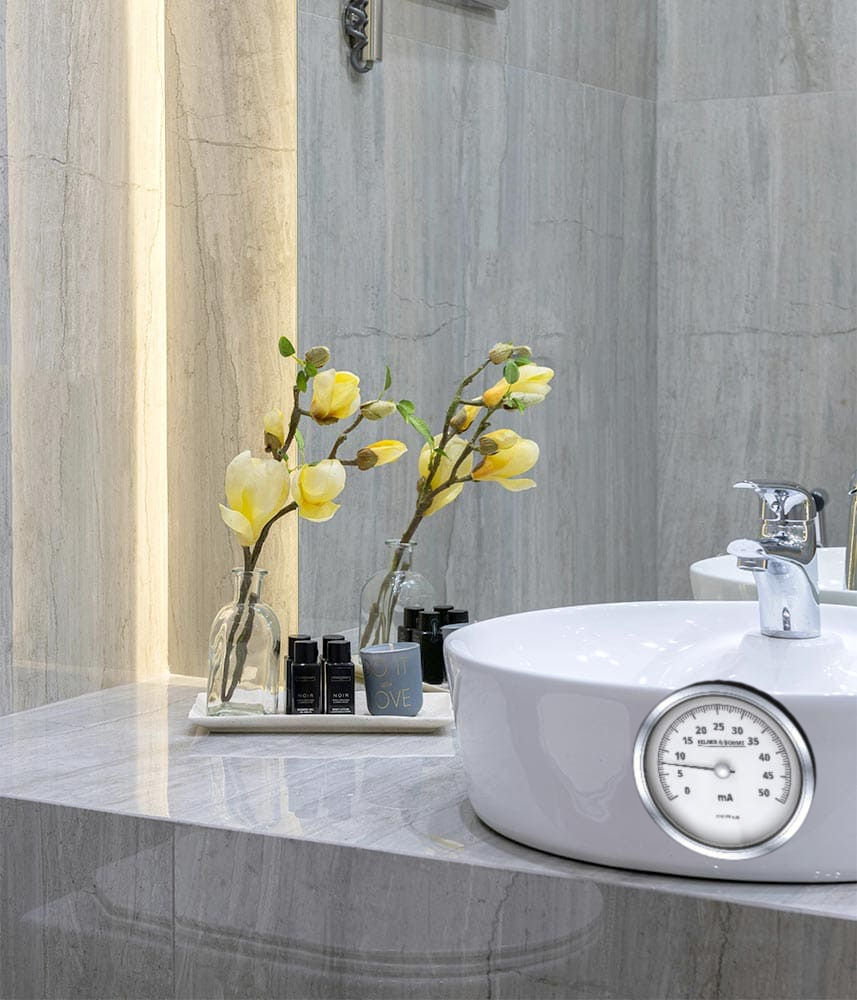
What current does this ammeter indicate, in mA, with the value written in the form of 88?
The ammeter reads 7.5
